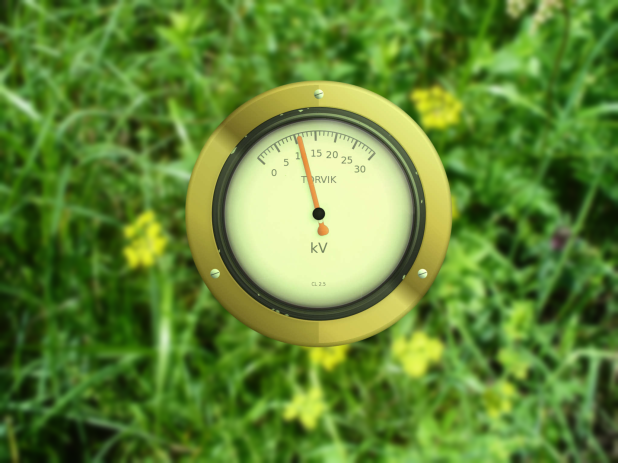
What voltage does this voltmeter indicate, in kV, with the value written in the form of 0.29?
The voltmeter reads 11
